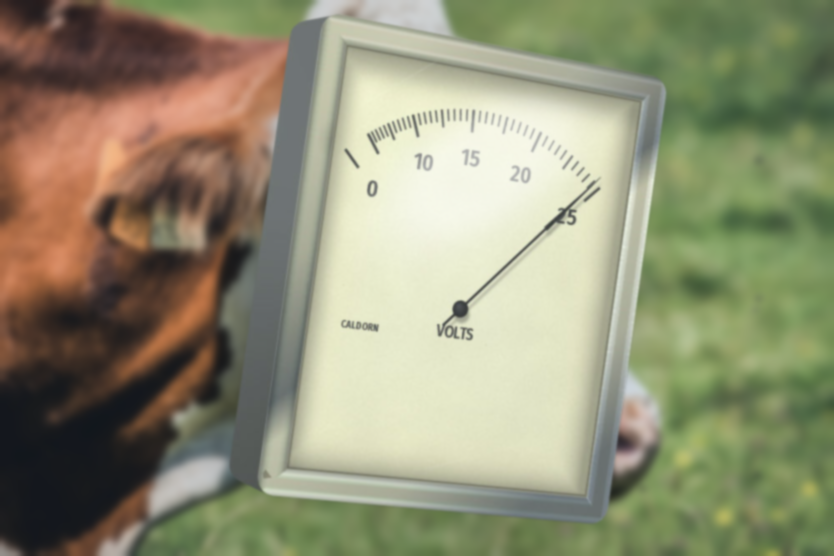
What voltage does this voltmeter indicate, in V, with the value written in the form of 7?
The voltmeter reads 24.5
